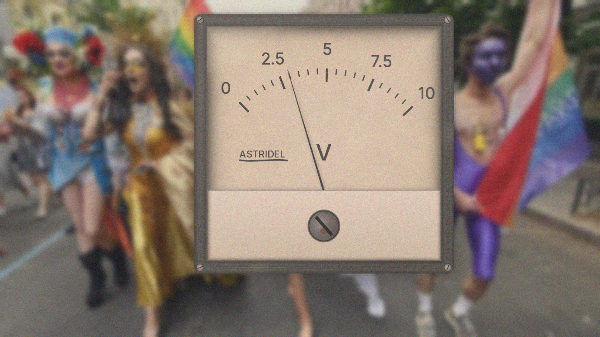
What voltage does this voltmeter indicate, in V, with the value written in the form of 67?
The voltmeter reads 3
